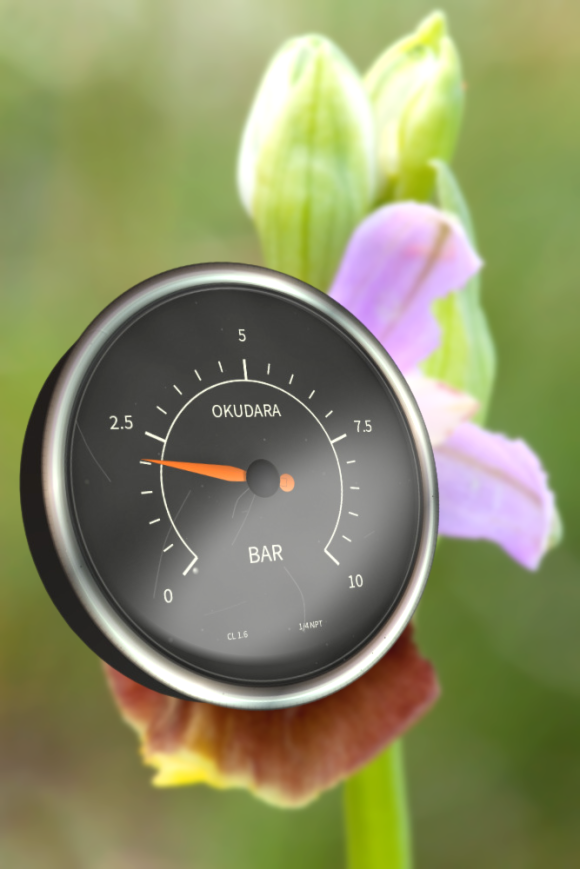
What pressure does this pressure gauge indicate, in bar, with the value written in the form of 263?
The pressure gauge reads 2
